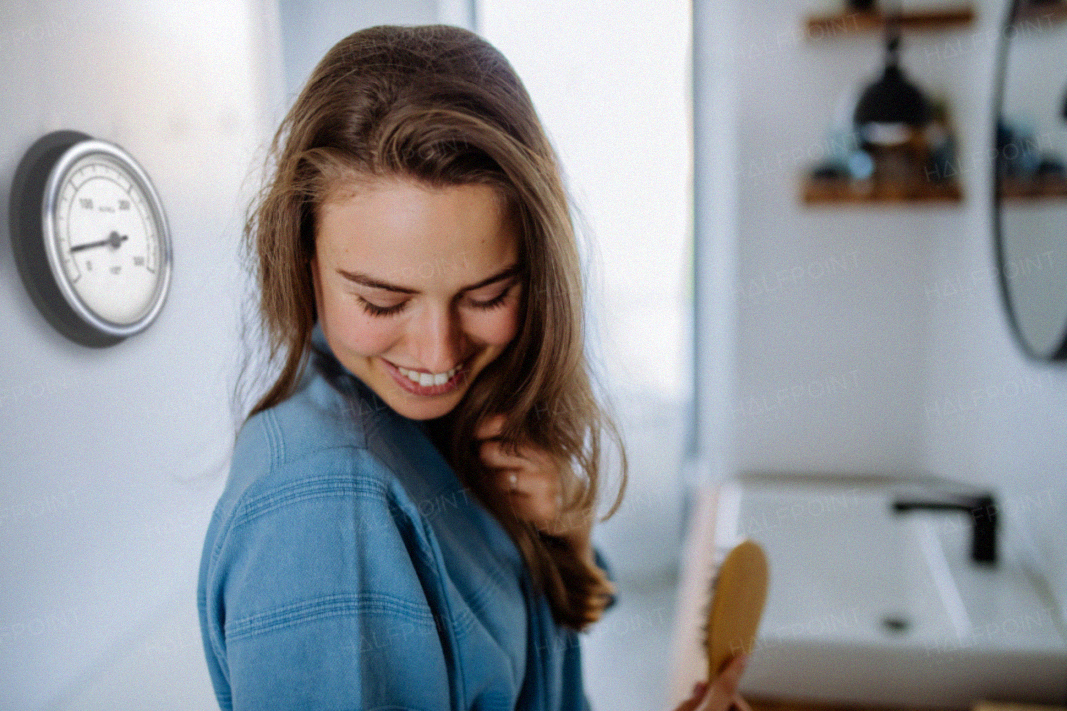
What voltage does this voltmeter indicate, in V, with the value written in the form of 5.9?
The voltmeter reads 30
